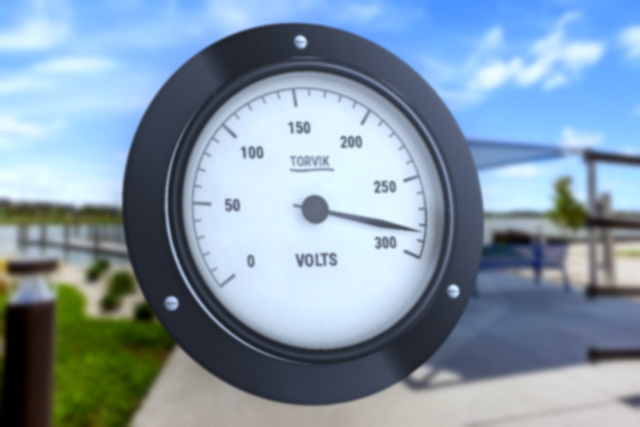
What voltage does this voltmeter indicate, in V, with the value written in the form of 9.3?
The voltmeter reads 285
